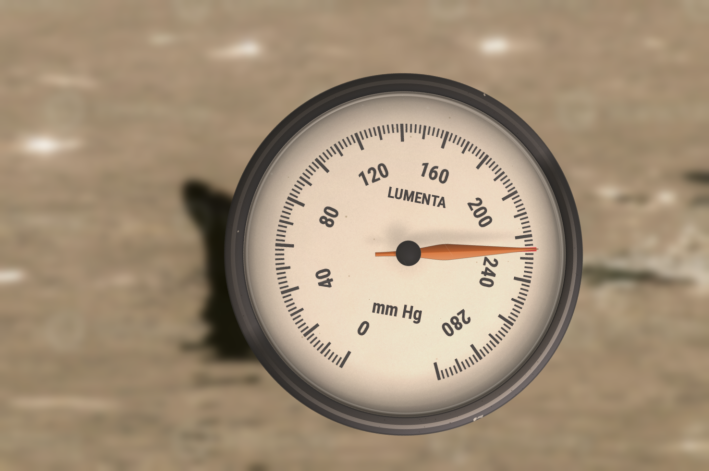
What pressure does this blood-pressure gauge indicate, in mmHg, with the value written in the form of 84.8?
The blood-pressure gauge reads 226
